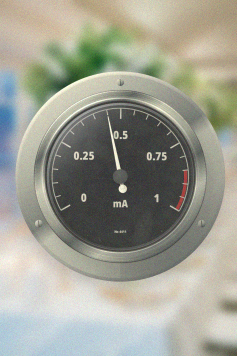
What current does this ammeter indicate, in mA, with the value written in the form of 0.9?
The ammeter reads 0.45
